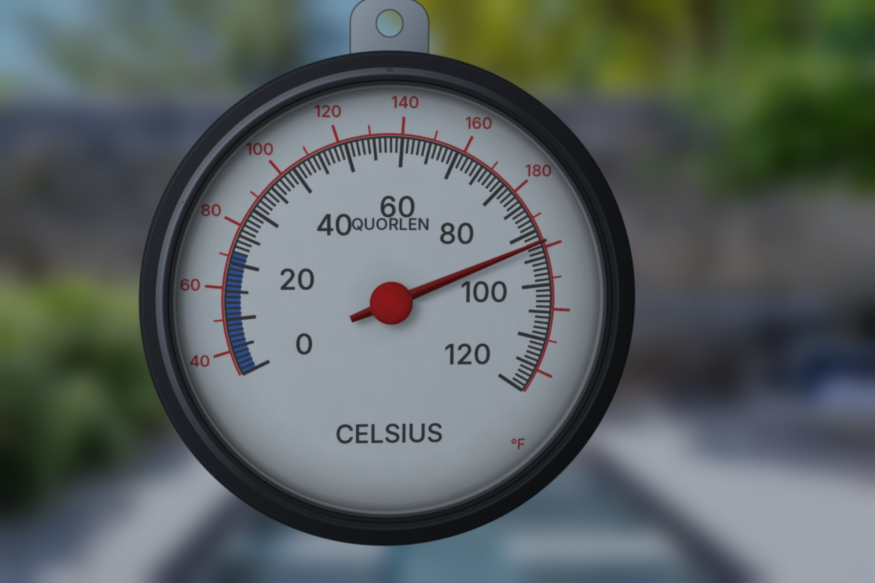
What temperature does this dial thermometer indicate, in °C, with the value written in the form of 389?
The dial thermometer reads 92
